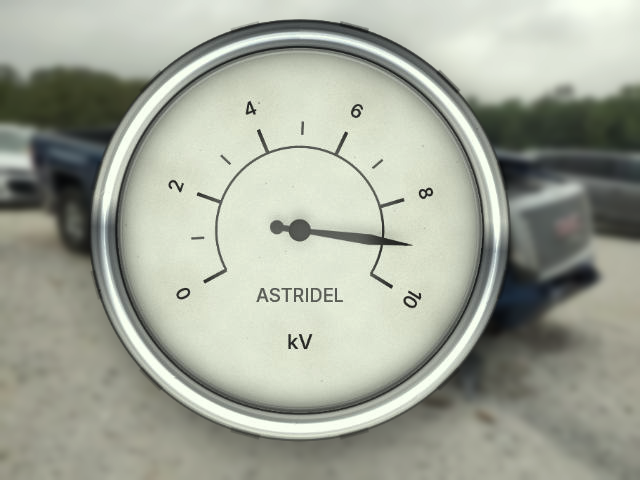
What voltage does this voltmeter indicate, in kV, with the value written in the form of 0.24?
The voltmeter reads 9
